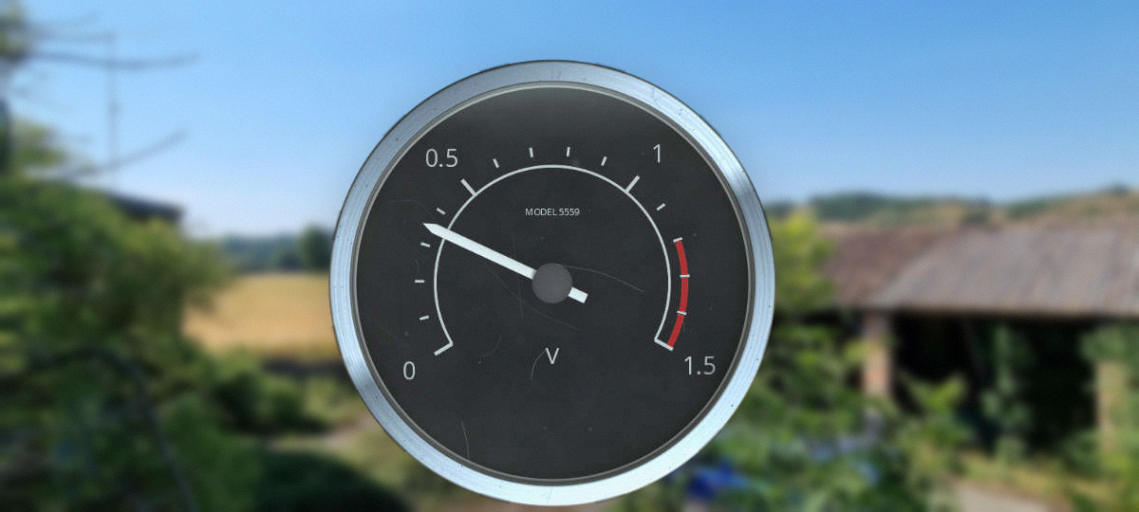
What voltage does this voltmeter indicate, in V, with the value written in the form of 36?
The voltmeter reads 0.35
